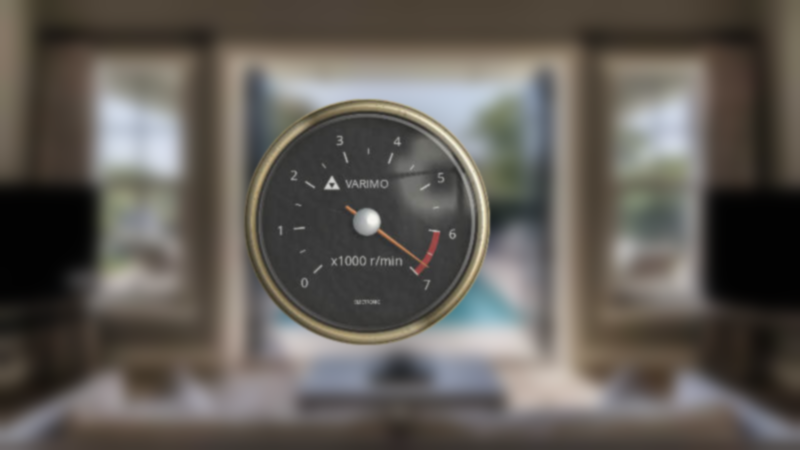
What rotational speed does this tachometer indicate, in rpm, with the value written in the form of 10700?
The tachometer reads 6750
